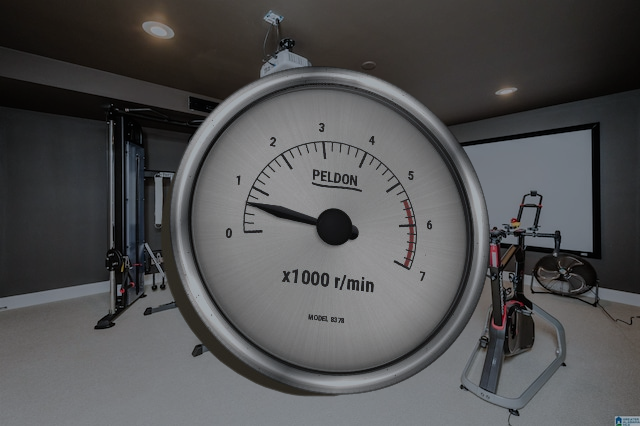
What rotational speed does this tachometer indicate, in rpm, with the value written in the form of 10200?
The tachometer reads 600
